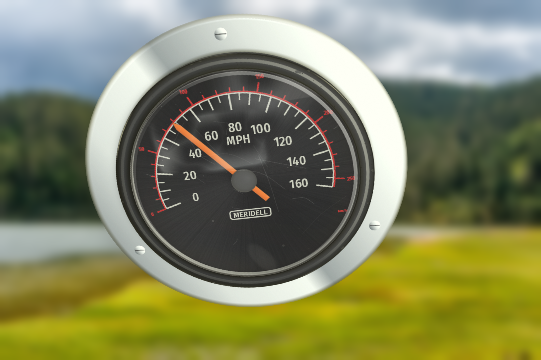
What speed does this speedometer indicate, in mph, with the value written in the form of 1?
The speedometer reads 50
